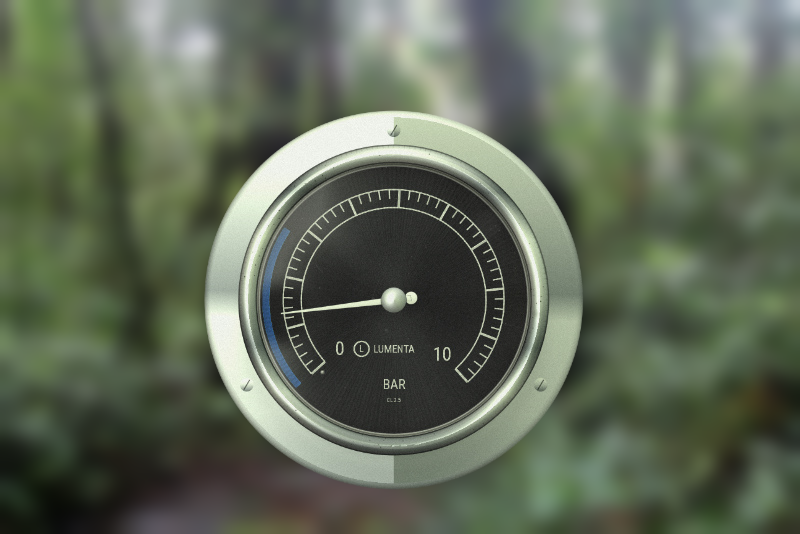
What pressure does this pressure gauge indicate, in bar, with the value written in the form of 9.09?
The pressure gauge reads 1.3
